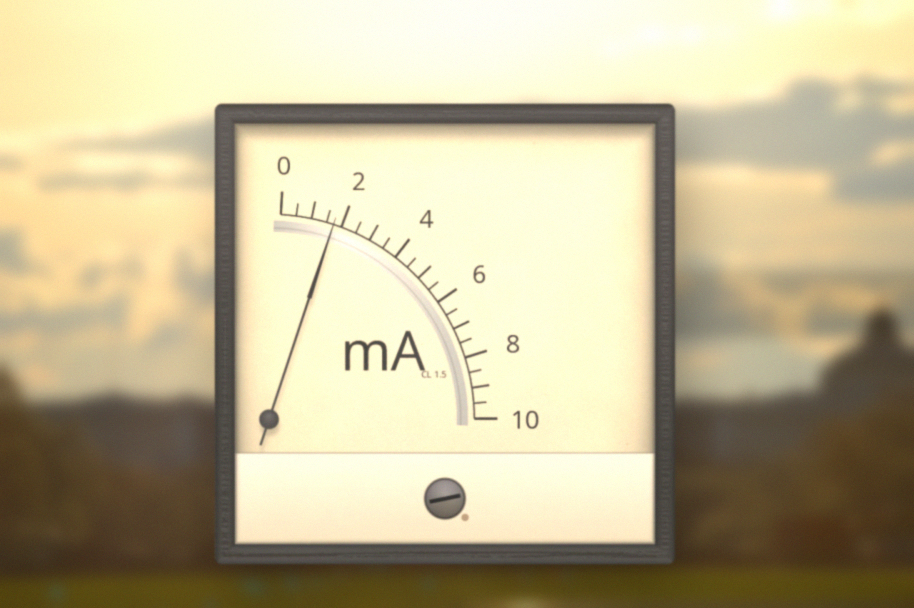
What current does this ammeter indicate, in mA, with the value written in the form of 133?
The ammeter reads 1.75
